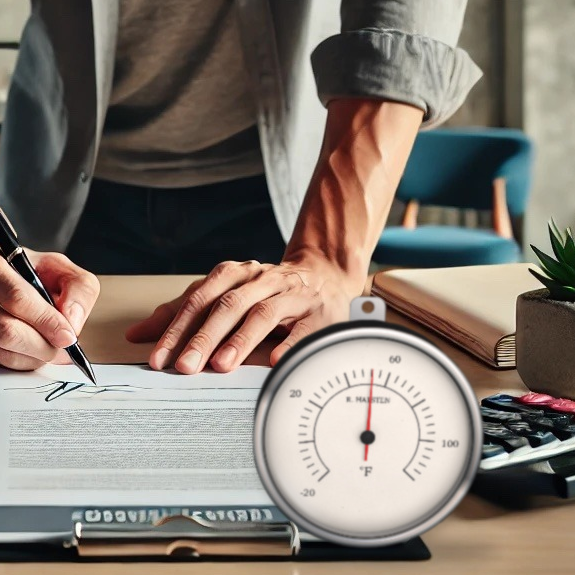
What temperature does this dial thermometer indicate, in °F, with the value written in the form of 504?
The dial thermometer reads 52
